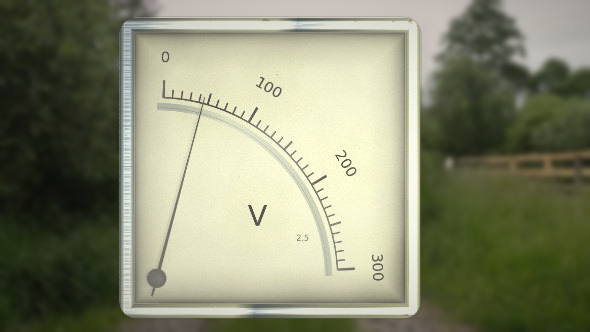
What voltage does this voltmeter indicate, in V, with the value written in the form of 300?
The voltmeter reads 45
